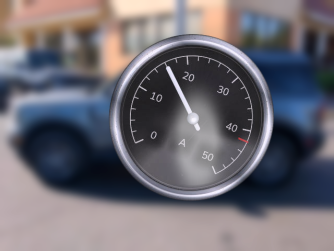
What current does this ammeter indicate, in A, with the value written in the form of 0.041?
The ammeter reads 16
